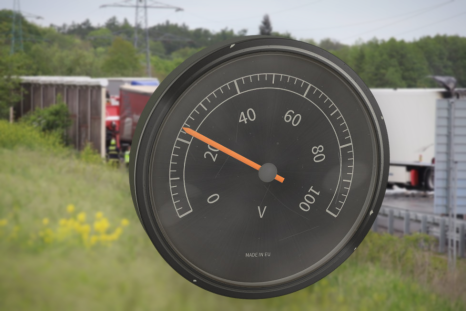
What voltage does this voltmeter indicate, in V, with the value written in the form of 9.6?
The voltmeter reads 23
